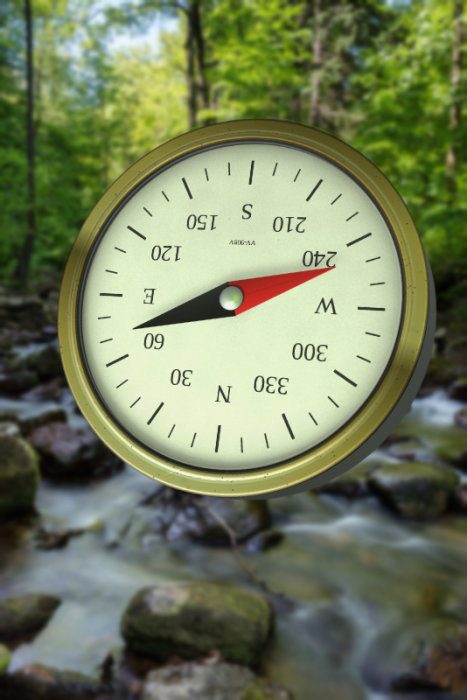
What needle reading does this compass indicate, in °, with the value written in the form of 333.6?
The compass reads 250
